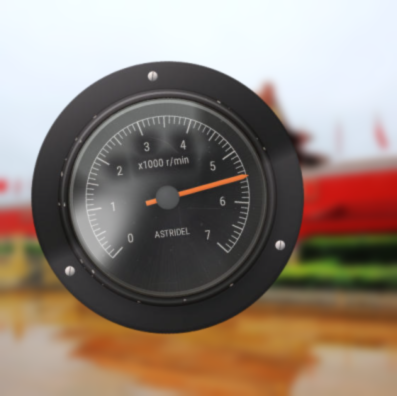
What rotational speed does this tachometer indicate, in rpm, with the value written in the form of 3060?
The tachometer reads 5500
